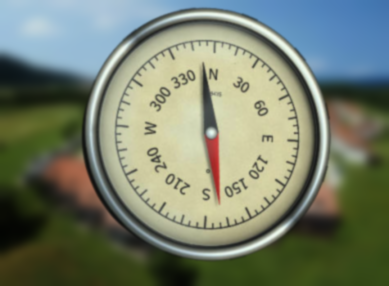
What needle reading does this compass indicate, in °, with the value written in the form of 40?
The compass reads 170
